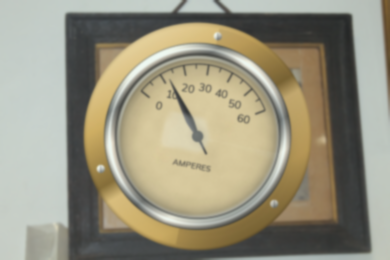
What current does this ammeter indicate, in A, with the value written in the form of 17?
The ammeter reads 12.5
